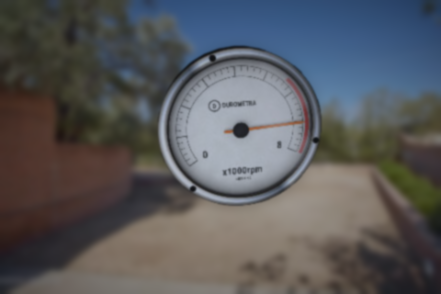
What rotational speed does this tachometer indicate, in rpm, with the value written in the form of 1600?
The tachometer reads 7000
